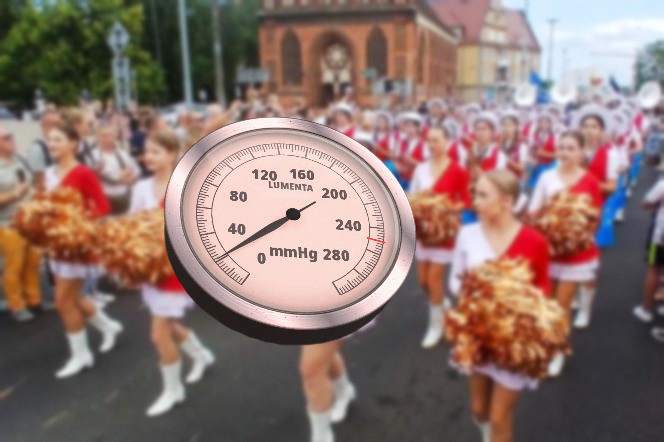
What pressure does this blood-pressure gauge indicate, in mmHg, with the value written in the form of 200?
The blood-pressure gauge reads 20
